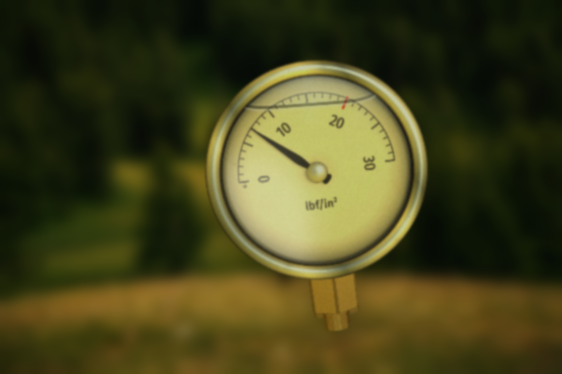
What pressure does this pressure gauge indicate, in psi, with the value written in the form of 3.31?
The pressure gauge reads 7
